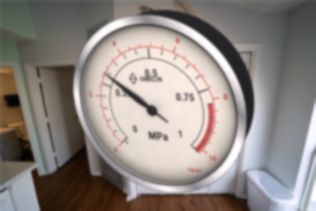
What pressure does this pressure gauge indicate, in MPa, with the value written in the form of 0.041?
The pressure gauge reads 0.3
